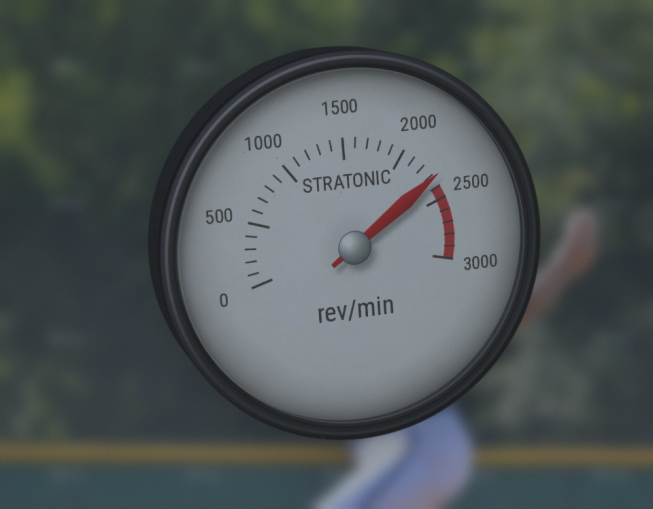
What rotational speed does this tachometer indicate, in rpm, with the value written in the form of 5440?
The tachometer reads 2300
